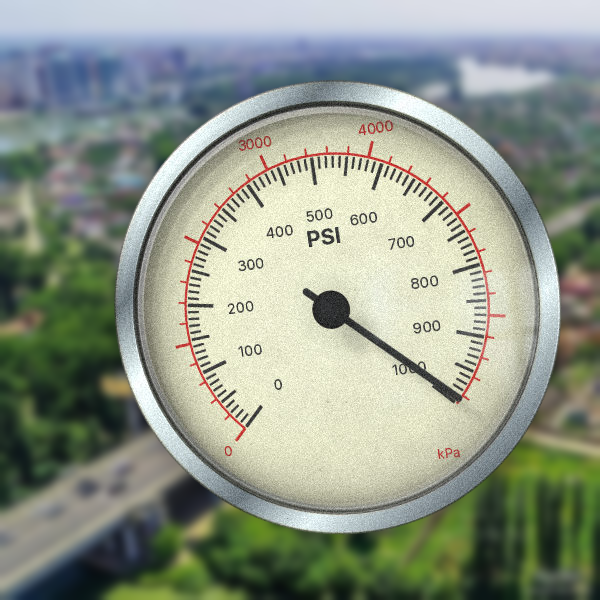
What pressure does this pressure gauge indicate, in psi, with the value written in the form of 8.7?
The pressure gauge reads 990
